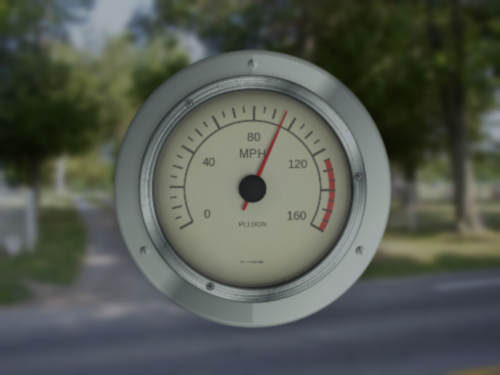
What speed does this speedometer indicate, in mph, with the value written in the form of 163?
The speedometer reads 95
